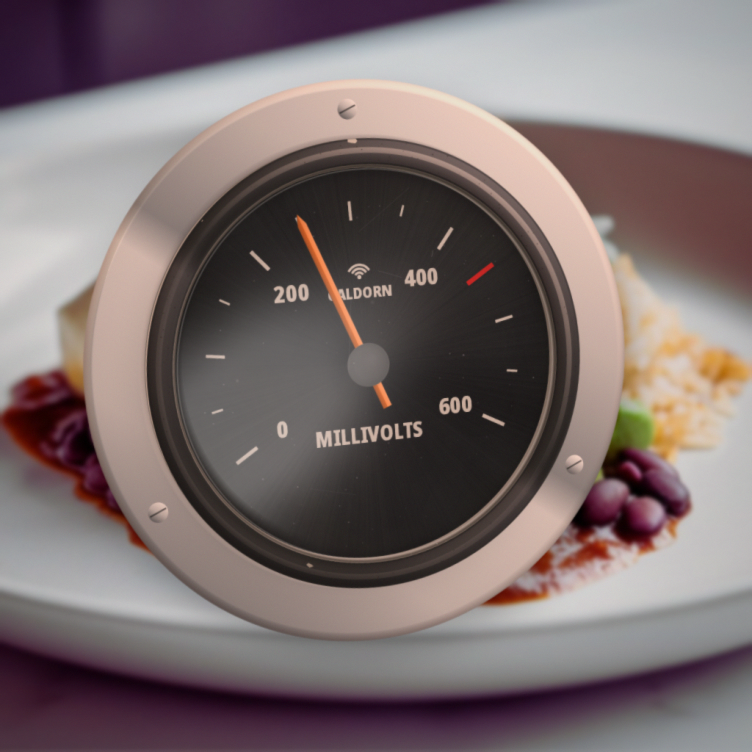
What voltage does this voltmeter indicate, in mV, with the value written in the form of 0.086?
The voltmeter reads 250
